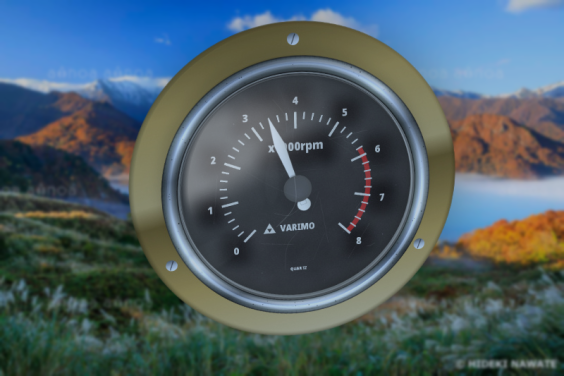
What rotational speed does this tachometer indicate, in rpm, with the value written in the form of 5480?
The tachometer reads 3400
